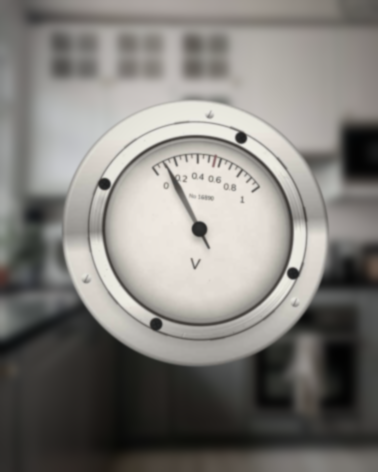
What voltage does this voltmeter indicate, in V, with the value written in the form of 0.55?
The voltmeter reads 0.1
